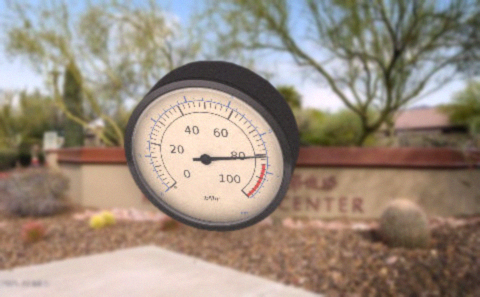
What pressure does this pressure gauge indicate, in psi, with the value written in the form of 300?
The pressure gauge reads 80
